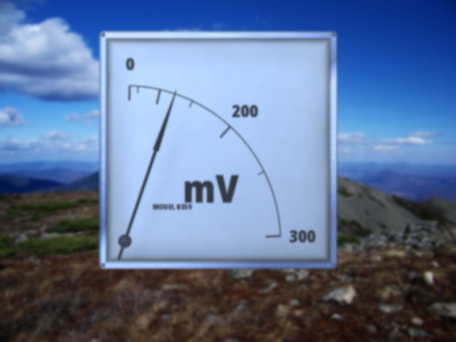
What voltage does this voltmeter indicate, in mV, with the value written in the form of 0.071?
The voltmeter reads 125
